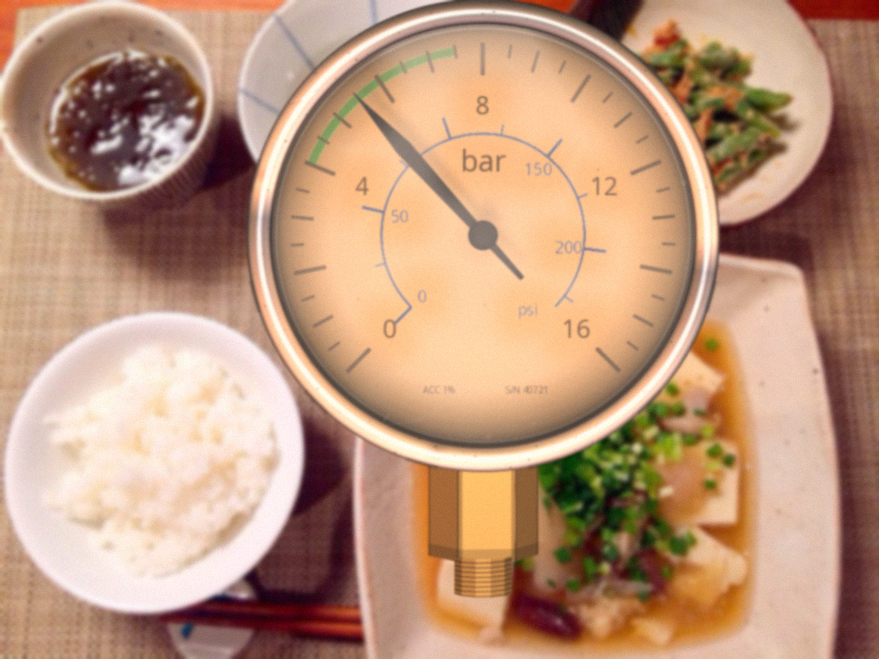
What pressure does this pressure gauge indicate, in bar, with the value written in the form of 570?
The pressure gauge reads 5.5
